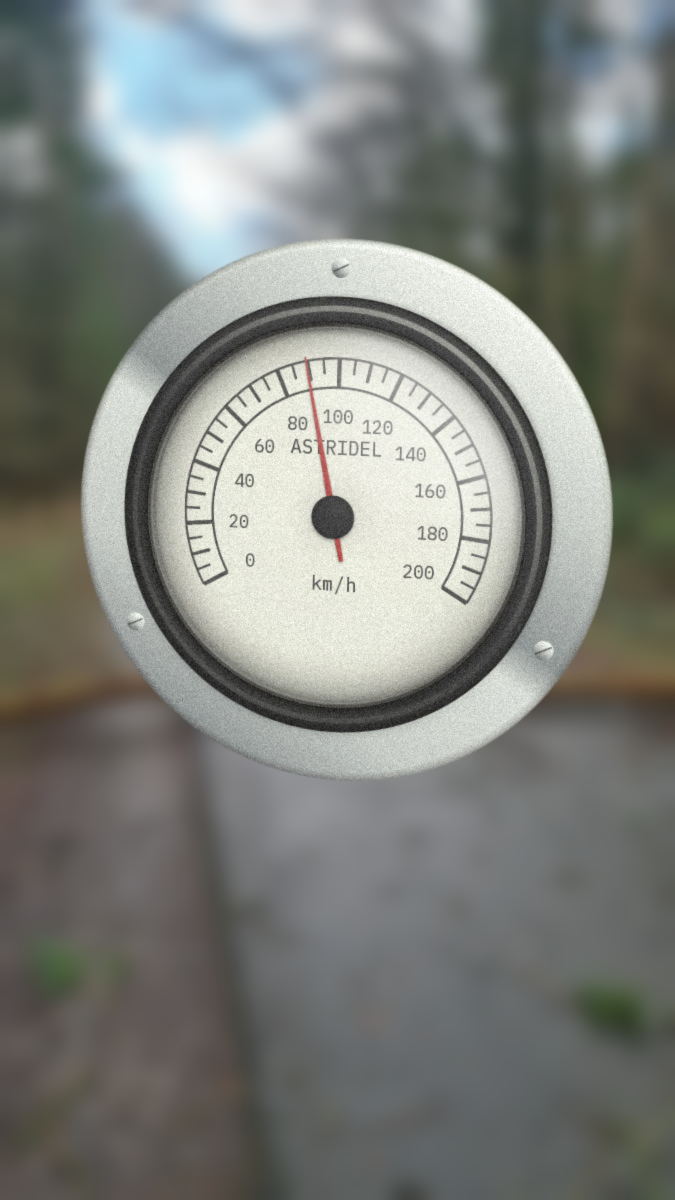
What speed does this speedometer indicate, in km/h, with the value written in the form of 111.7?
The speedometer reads 90
